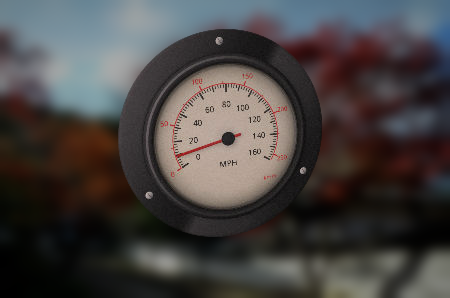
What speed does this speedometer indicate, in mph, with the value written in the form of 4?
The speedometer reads 10
